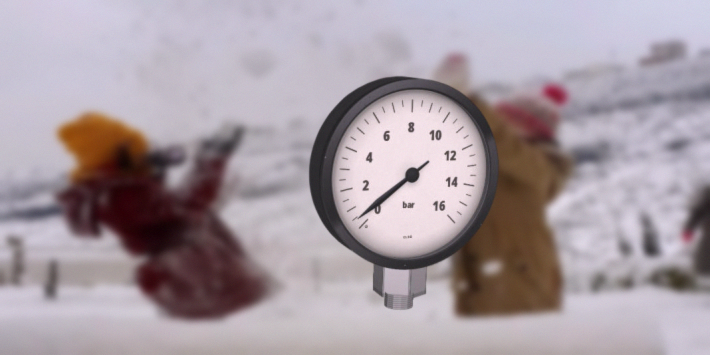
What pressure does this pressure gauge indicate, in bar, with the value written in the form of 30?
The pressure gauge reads 0.5
